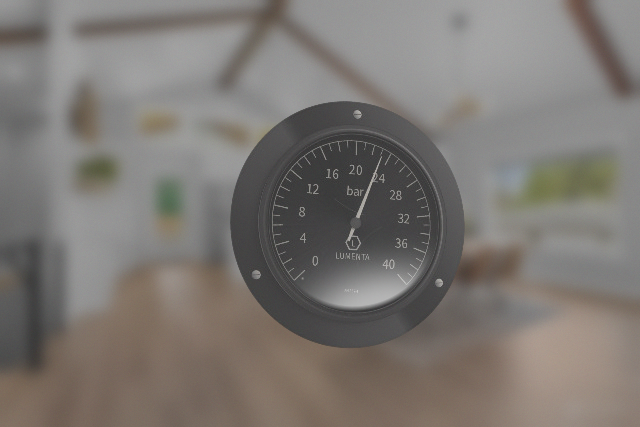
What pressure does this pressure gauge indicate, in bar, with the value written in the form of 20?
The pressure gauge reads 23
